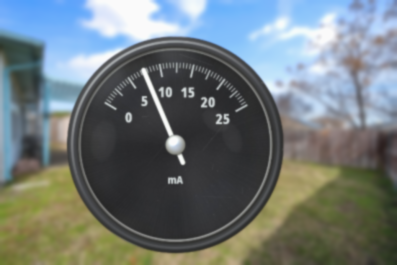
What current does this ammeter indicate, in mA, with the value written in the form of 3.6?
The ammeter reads 7.5
